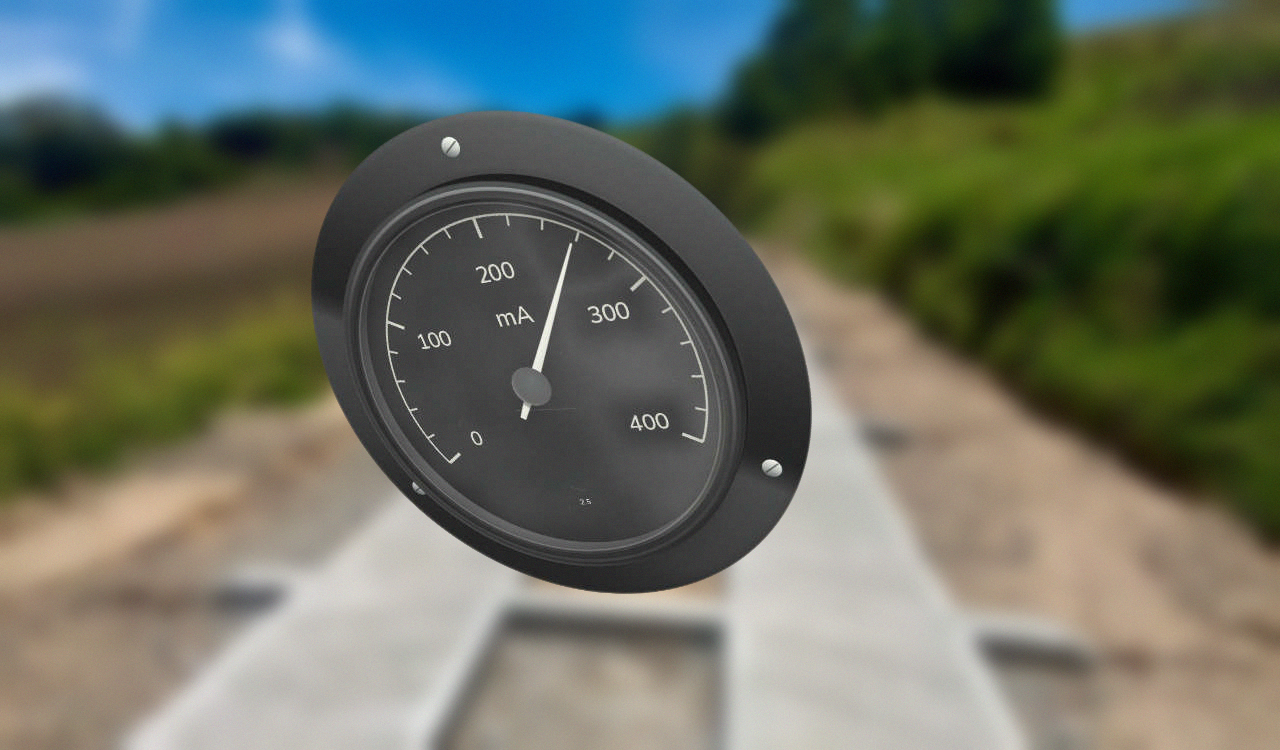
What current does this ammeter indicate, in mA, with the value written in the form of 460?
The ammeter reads 260
